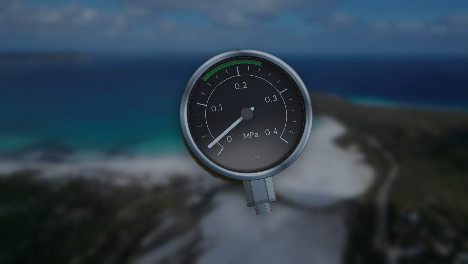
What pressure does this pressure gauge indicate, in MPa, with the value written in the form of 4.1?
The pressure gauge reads 0.02
